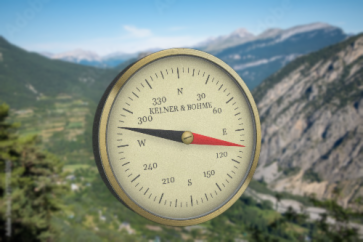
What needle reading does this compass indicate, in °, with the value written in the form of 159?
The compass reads 105
